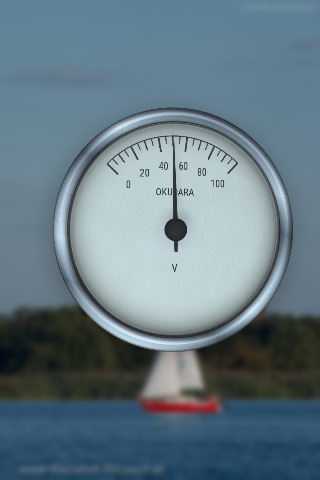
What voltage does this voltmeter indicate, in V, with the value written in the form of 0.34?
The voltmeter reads 50
